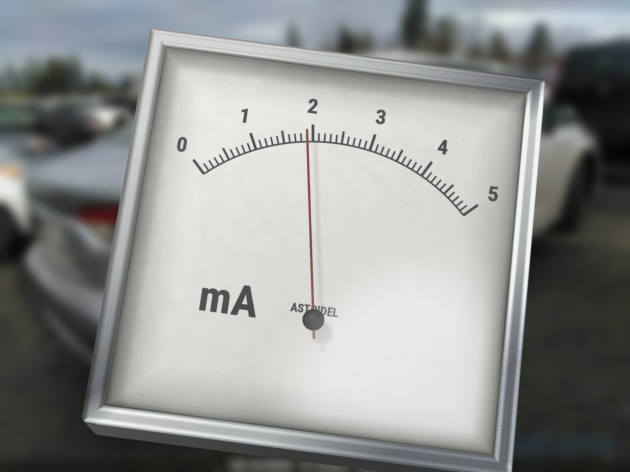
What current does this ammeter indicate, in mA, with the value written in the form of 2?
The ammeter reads 1.9
